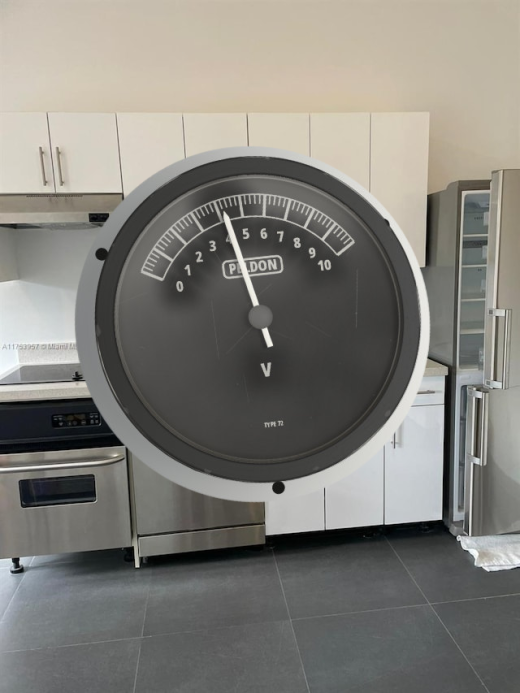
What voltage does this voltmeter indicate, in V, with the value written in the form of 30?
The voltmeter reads 4.2
